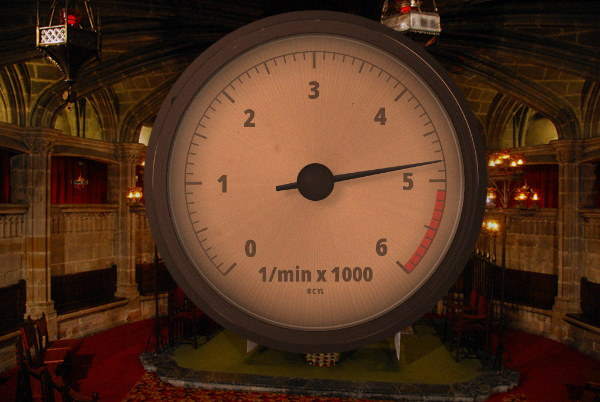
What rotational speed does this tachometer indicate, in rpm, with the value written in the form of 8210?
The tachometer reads 4800
